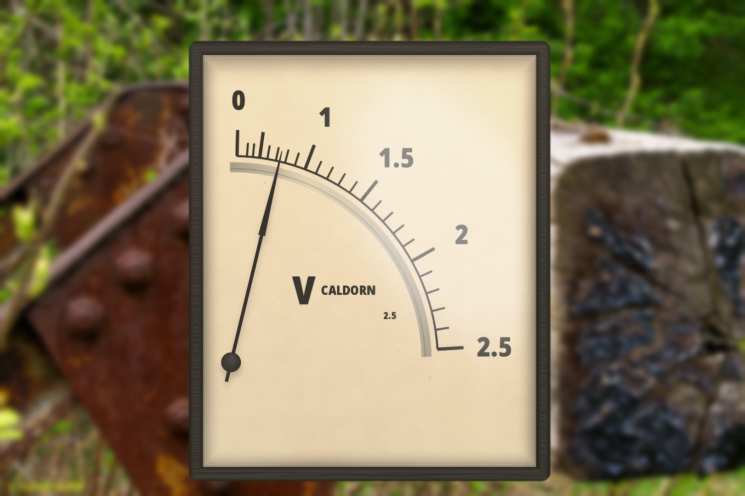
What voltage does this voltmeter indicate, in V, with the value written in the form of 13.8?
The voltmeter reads 0.75
